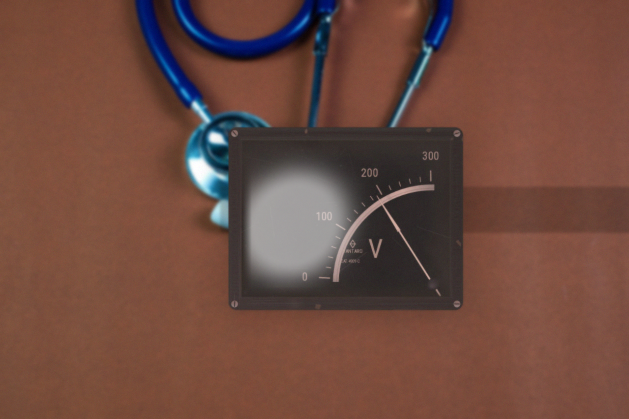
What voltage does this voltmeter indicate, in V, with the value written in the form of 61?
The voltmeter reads 190
